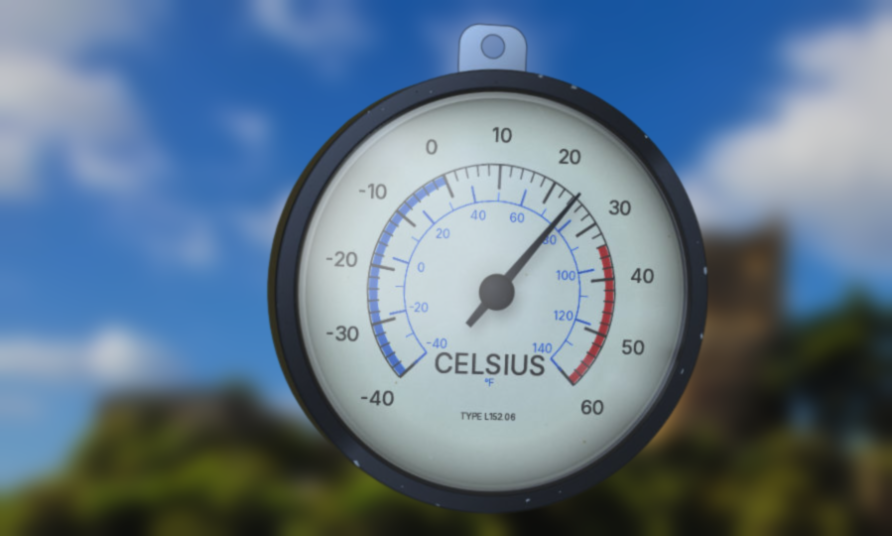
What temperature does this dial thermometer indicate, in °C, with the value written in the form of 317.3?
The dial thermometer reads 24
